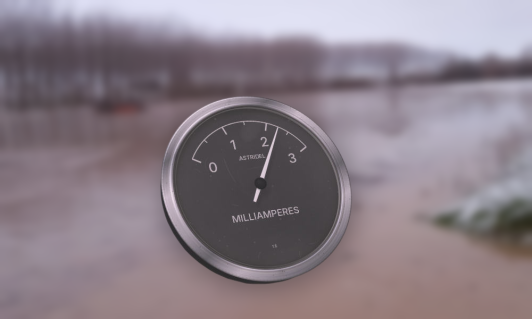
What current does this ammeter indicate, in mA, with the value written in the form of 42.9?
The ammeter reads 2.25
